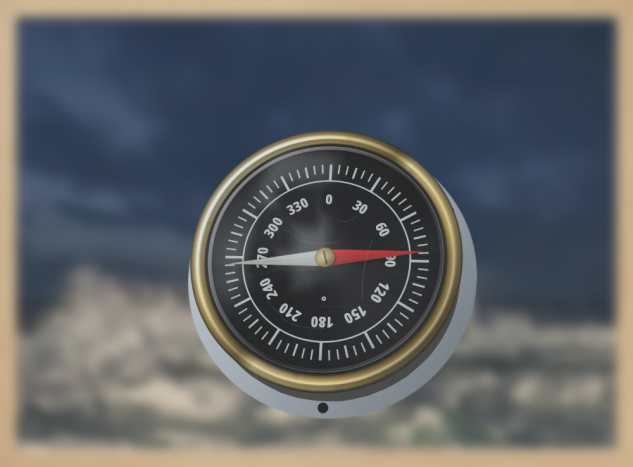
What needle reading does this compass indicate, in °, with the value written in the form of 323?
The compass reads 85
